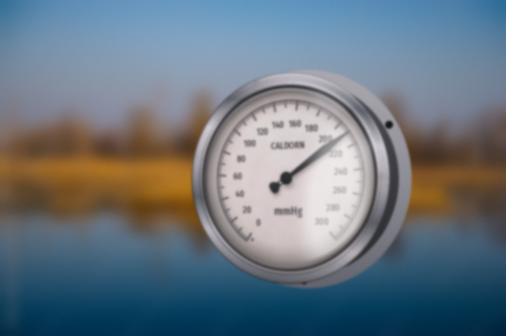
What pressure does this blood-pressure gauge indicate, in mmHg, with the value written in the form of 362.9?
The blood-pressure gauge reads 210
